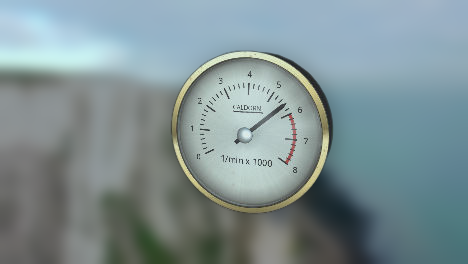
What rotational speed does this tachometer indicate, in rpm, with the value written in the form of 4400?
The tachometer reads 5600
